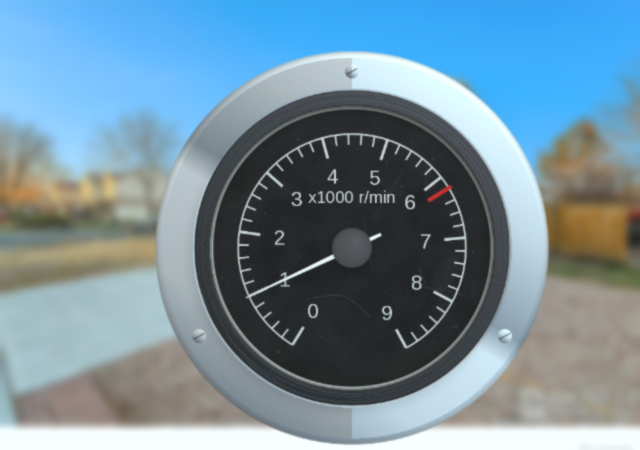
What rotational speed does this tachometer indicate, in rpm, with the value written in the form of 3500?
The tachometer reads 1000
